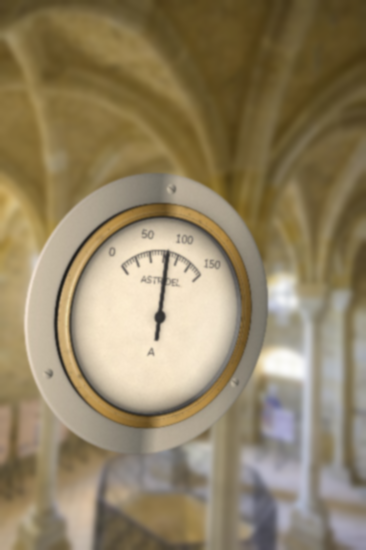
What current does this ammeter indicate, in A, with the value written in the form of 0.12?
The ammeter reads 75
